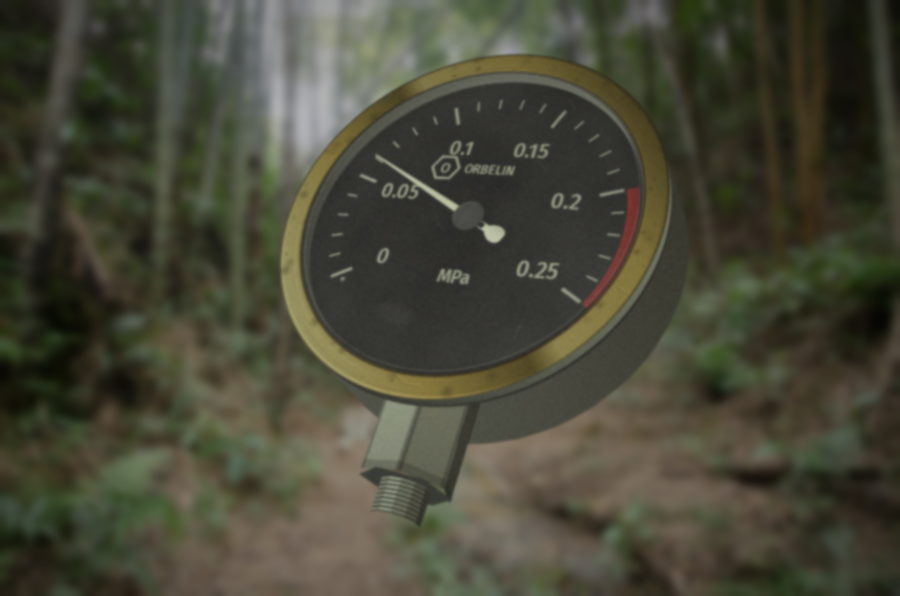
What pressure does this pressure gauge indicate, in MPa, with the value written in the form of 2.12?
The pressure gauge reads 0.06
